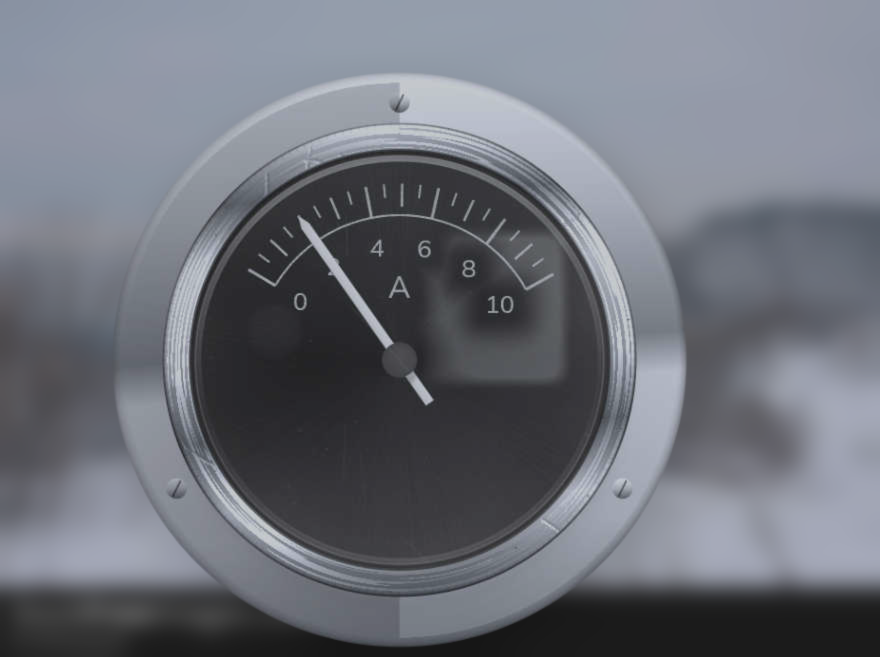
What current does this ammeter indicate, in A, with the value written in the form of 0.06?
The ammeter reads 2
